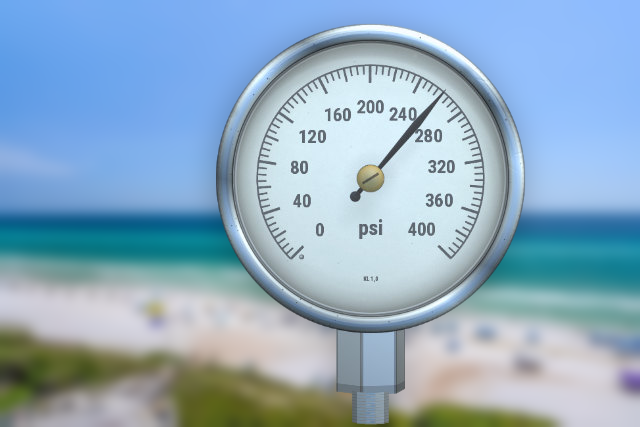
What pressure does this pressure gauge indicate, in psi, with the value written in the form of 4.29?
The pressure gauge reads 260
